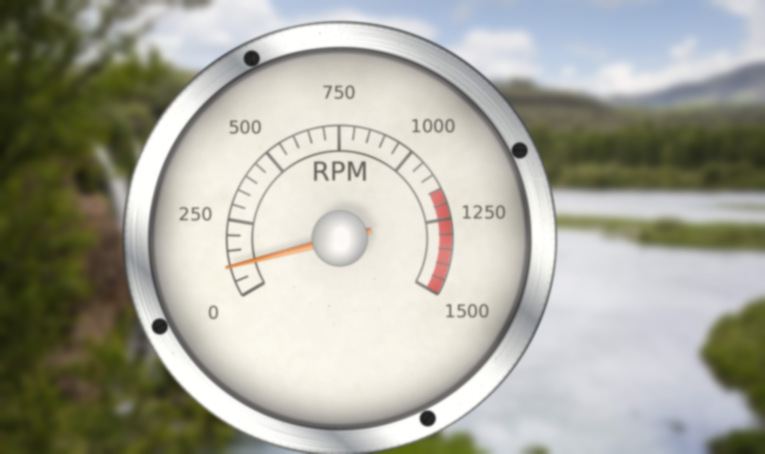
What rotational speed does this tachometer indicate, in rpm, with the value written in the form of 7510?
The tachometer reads 100
